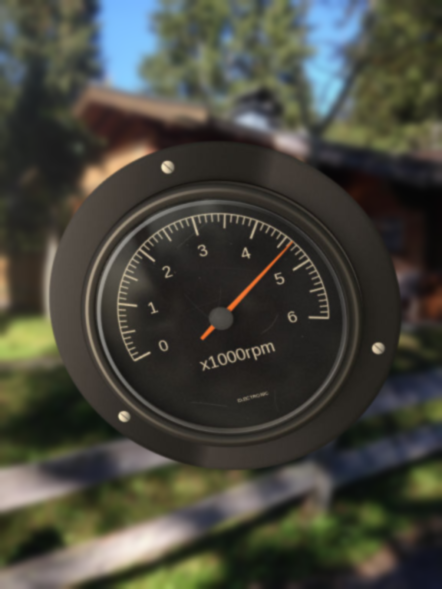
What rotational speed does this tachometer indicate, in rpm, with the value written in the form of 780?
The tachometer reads 4600
